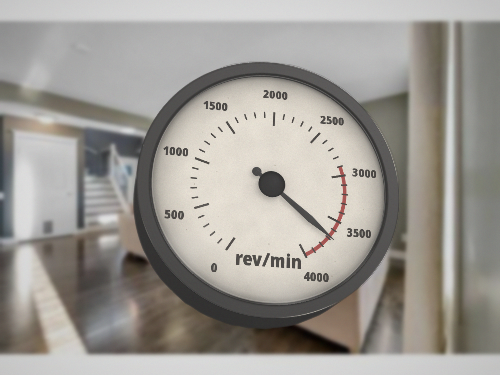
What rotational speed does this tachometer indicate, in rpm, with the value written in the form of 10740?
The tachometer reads 3700
